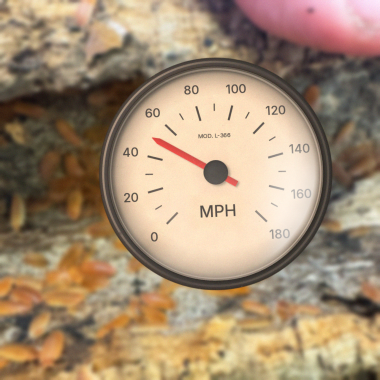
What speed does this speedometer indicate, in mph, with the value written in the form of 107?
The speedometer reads 50
